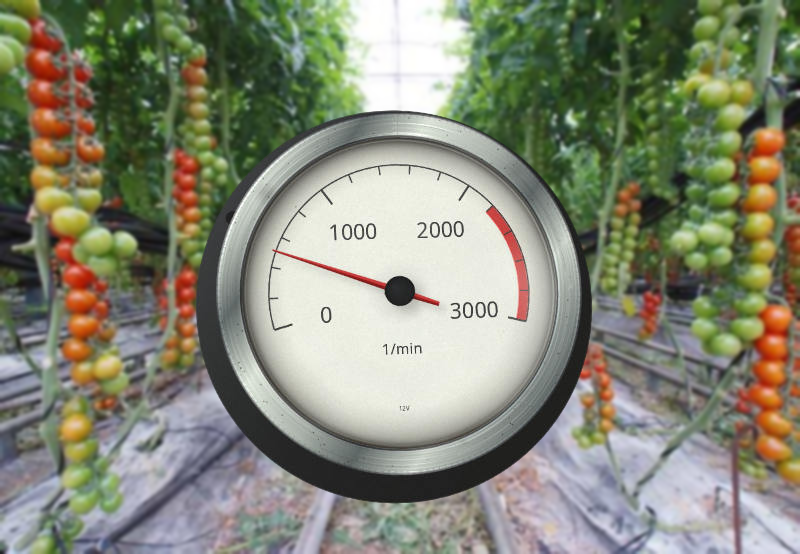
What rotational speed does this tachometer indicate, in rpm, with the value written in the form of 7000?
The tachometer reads 500
